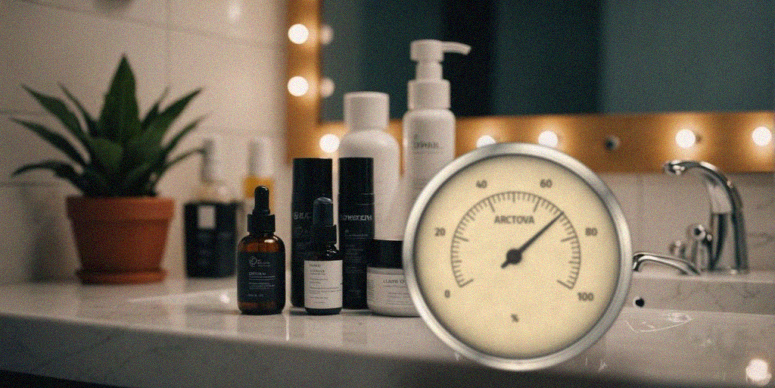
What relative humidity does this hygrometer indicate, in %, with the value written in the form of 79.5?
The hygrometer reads 70
